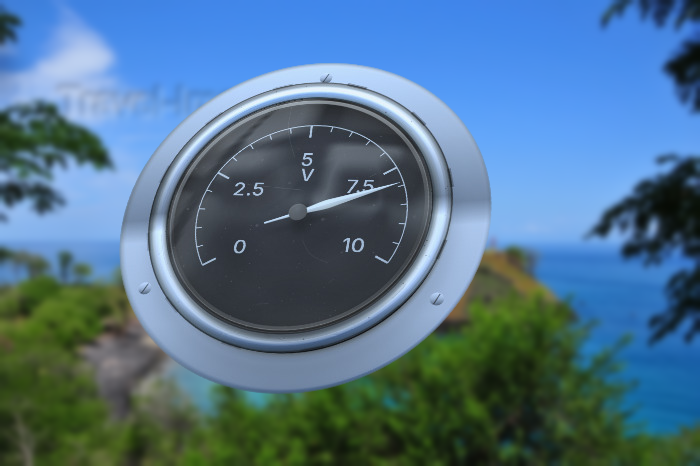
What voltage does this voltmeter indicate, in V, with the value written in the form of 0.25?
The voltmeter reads 8
